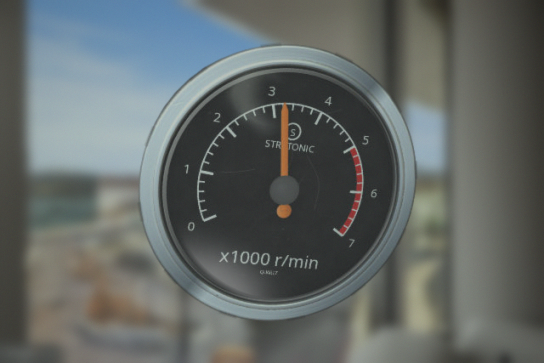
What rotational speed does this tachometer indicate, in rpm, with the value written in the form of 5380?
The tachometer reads 3200
